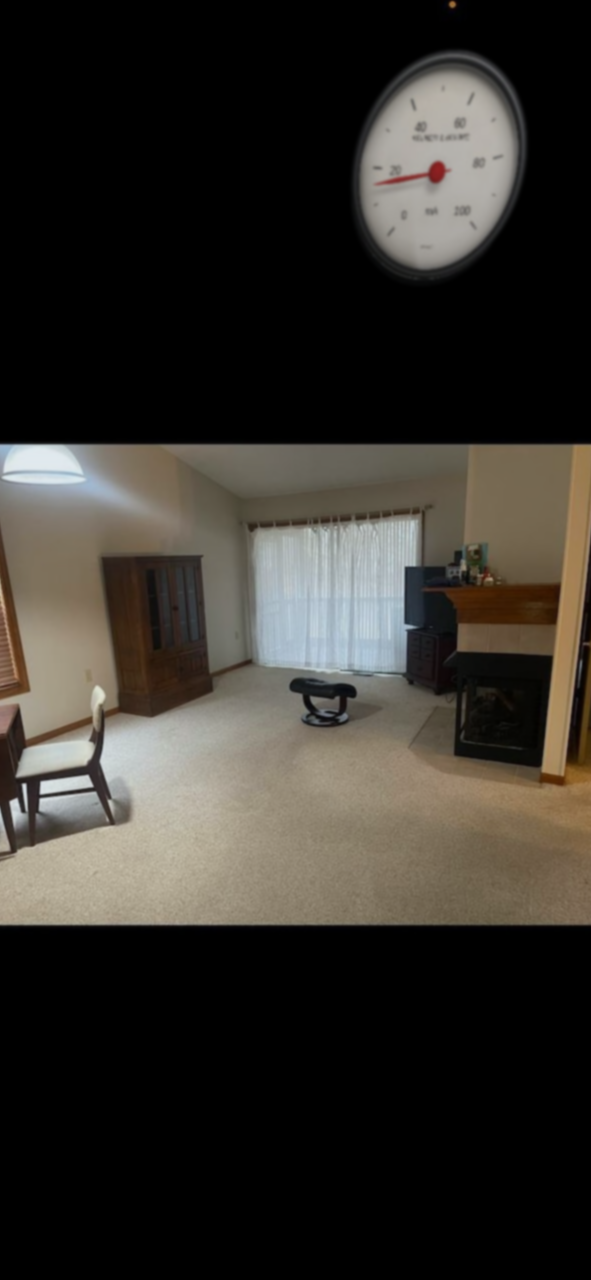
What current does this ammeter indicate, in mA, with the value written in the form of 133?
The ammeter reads 15
